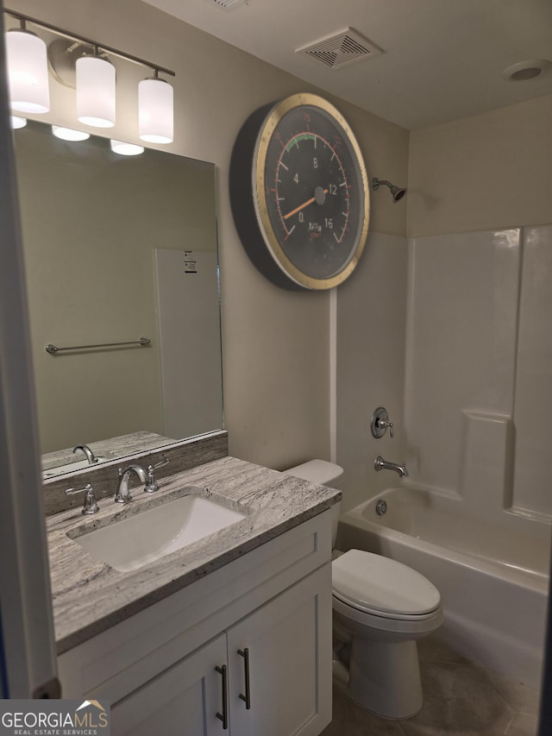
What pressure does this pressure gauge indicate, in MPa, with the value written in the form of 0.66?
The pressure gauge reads 1
